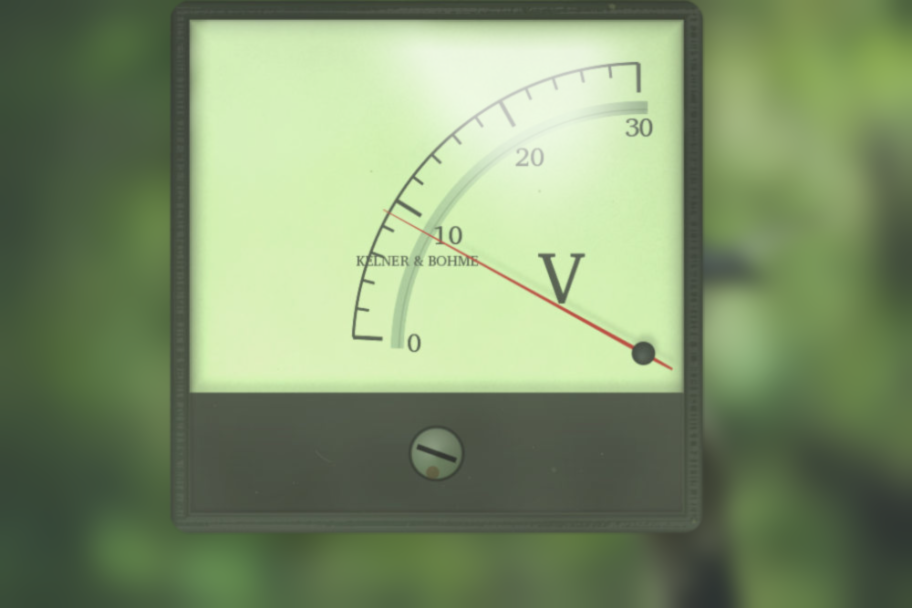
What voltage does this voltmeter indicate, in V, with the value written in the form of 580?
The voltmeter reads 9
